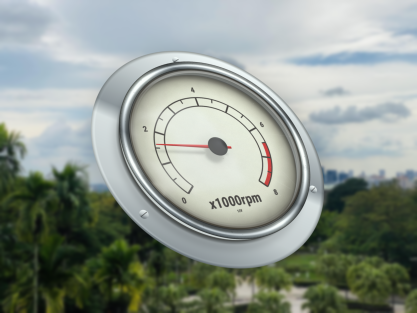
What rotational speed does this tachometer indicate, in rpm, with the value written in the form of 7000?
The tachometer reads 1500
